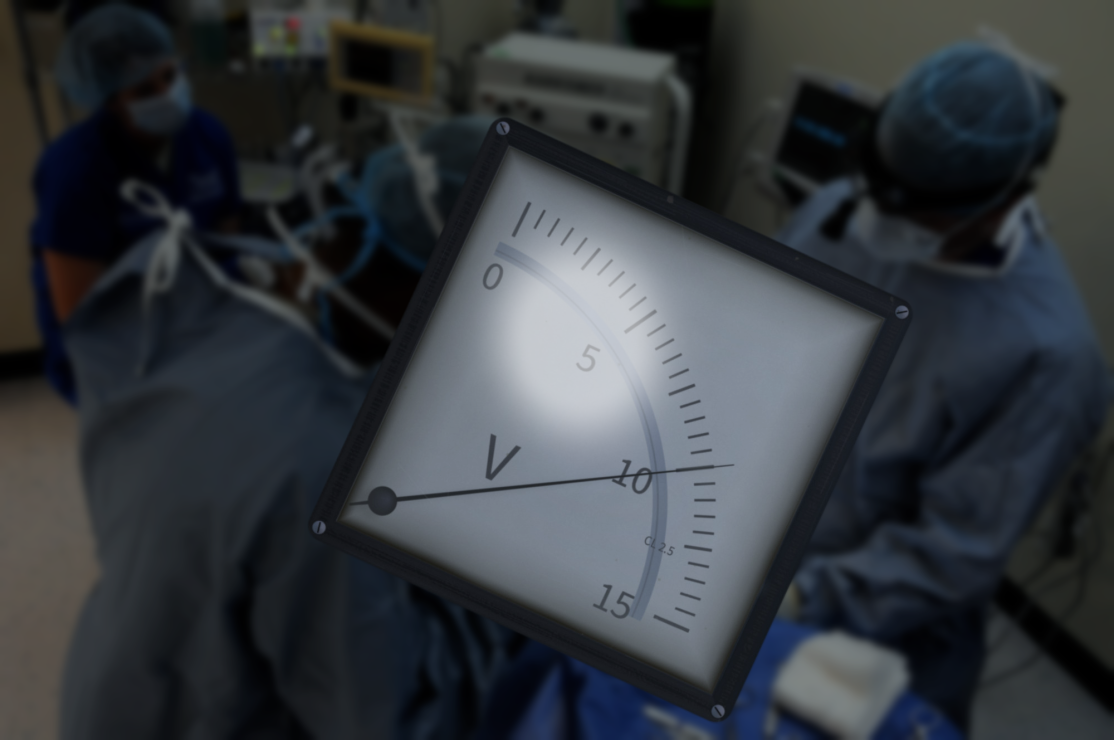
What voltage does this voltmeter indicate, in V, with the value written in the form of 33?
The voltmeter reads 10
